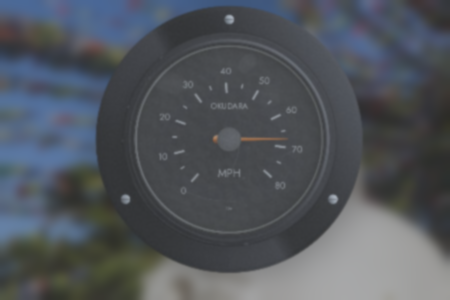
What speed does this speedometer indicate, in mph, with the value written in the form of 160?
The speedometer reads 67.5
